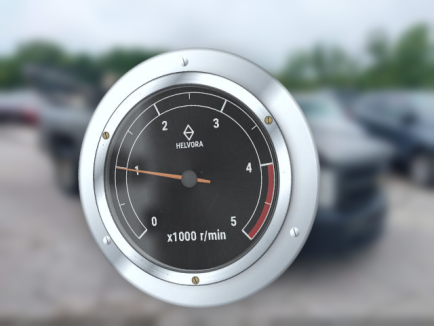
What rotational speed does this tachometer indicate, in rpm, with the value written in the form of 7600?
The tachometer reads 1000
